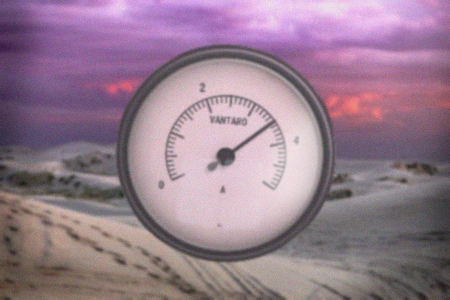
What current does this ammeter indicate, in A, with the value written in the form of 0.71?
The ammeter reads 3.5
